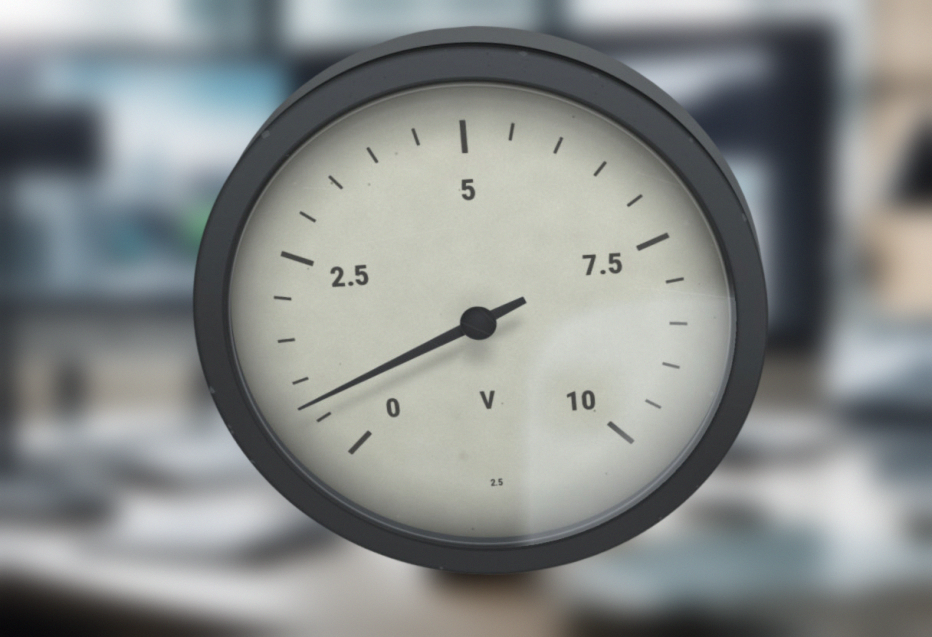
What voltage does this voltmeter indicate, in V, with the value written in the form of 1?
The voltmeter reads 0.75
